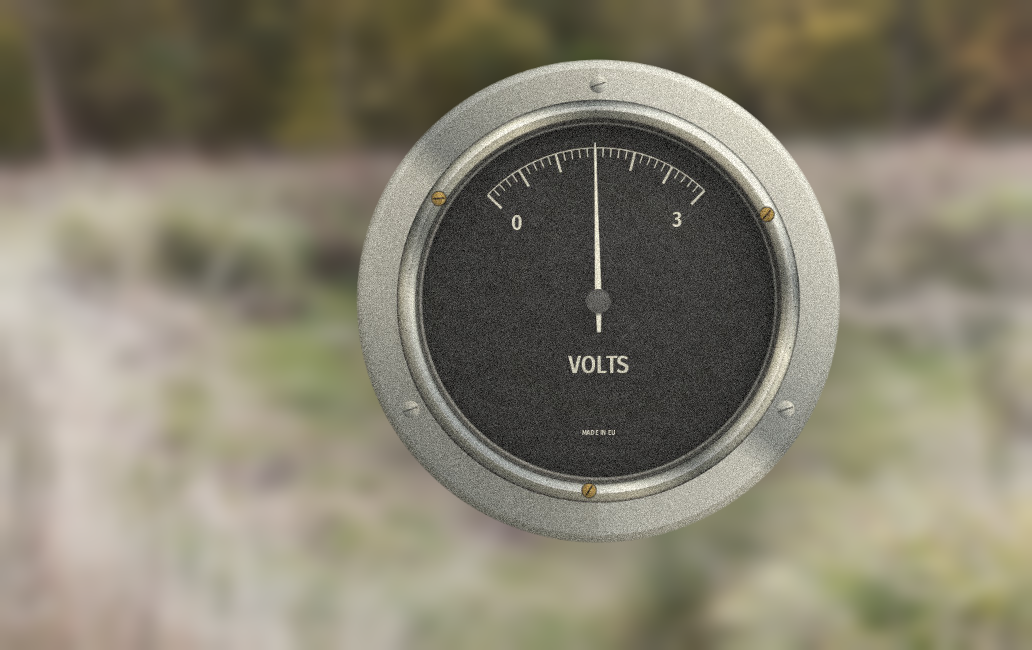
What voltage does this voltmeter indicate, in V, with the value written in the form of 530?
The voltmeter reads 1.5
